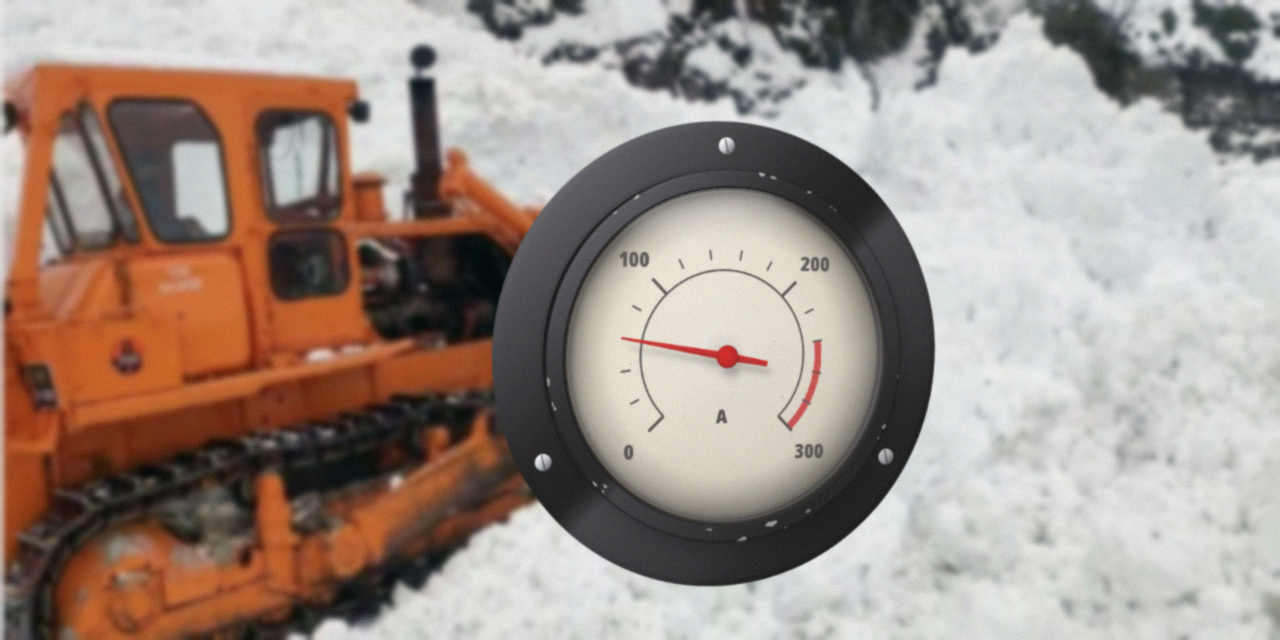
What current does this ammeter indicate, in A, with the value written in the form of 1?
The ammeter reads 60
